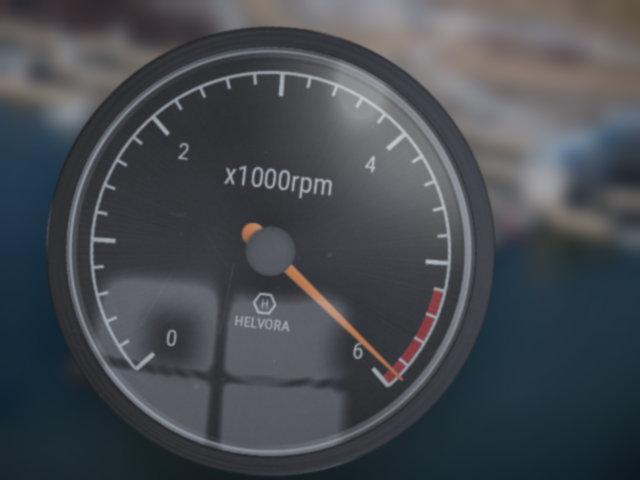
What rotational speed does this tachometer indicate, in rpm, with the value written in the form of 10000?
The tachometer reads 5900
